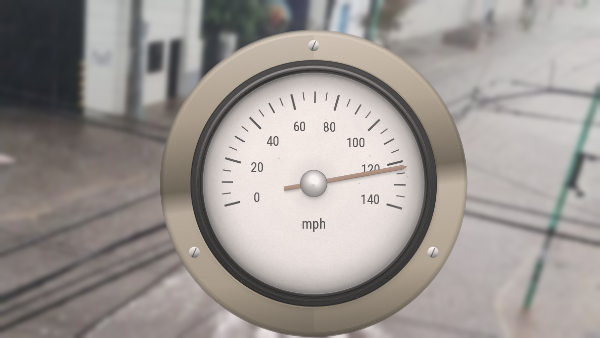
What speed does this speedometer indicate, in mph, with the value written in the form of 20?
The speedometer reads 122.5
